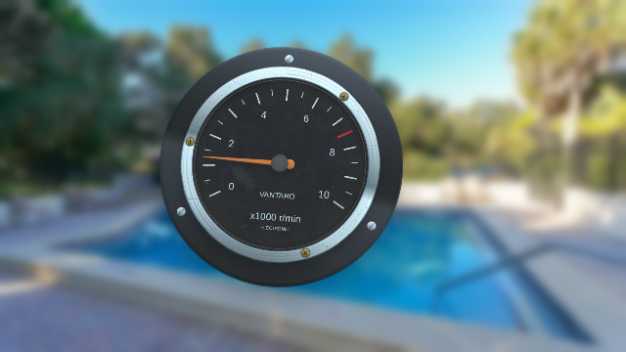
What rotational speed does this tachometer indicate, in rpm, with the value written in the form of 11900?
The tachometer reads 1250
